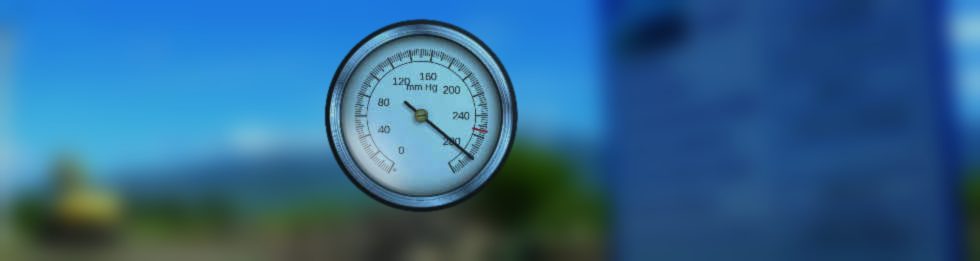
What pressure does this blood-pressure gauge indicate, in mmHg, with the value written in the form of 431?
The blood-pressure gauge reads 280
